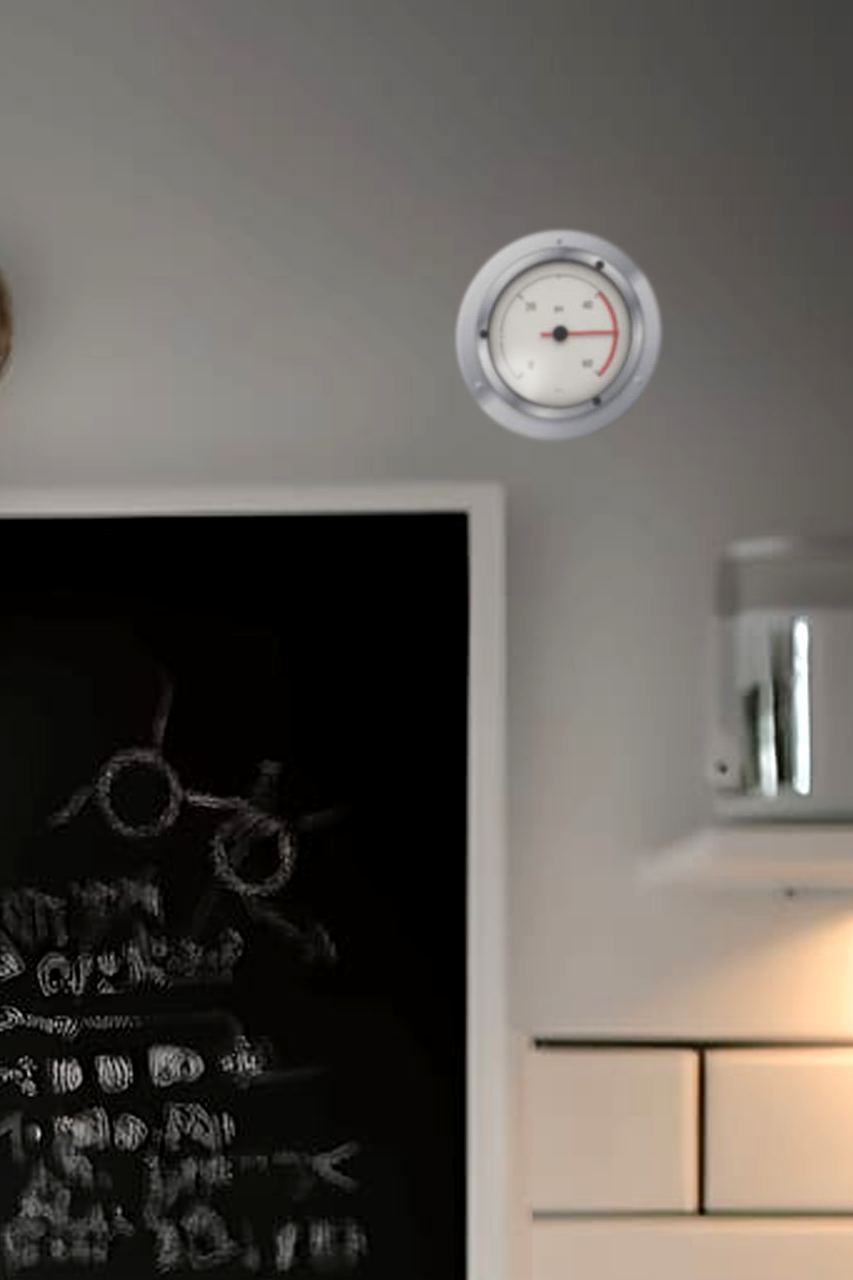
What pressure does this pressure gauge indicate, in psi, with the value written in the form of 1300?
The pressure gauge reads 50
